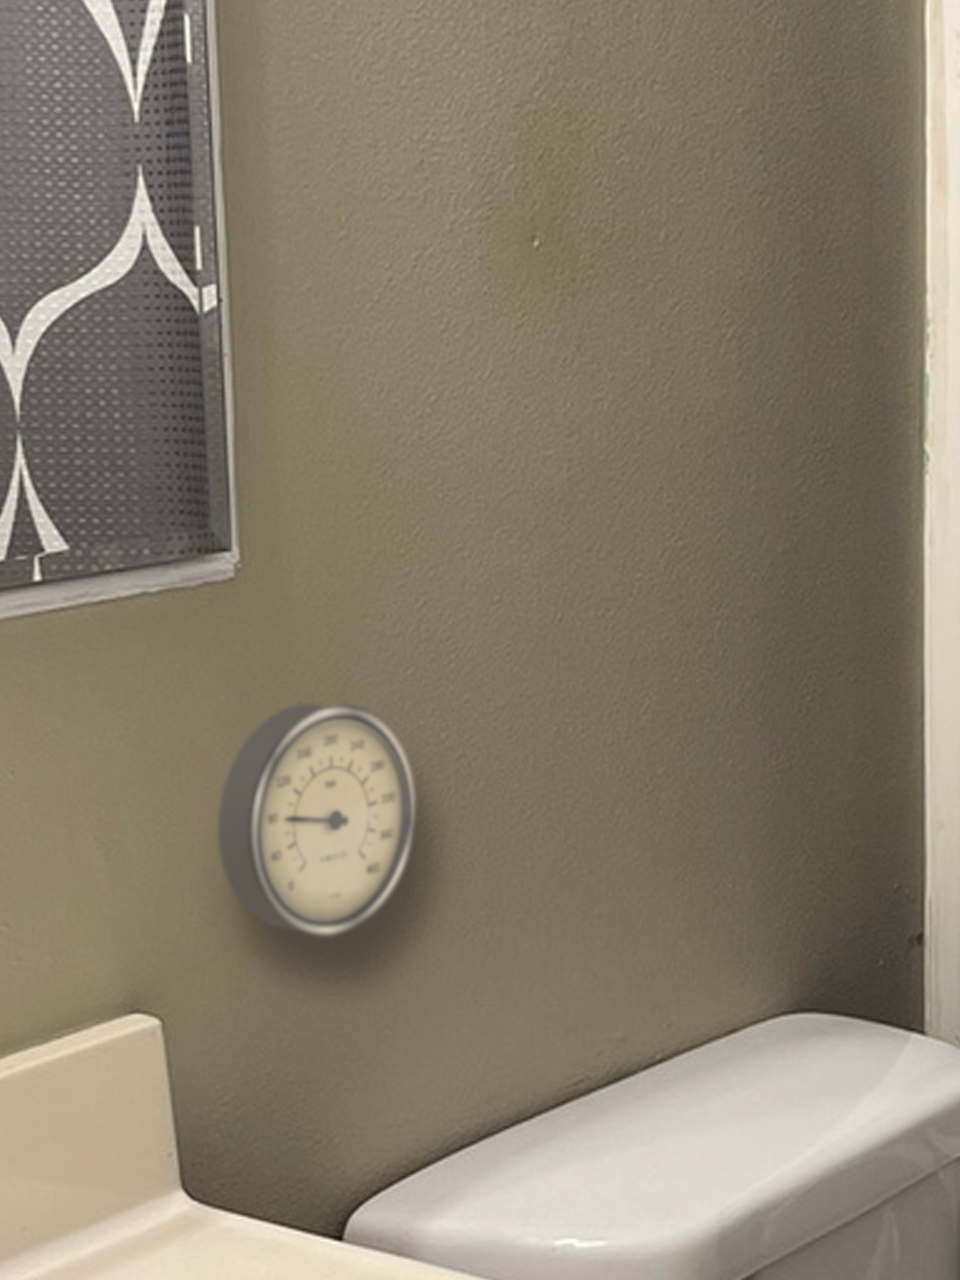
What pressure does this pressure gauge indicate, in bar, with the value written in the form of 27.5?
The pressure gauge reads 80
